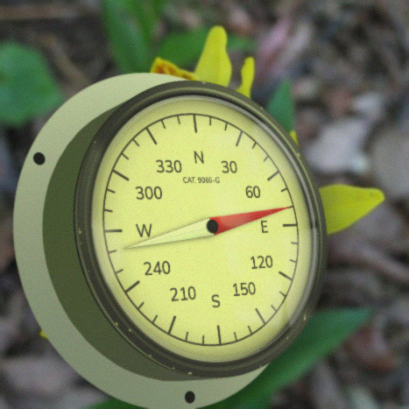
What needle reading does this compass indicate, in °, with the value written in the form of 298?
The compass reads 80
